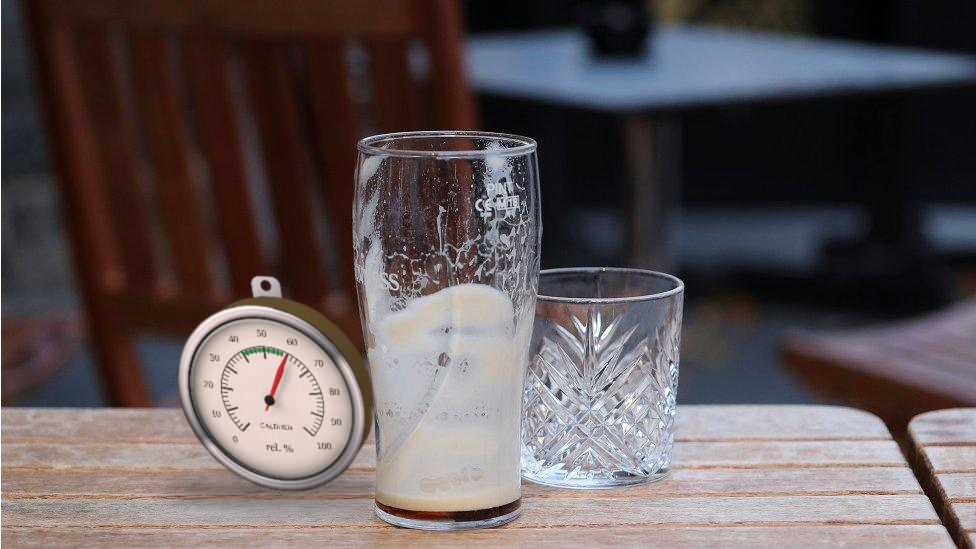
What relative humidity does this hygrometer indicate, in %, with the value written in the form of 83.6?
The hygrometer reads 60
